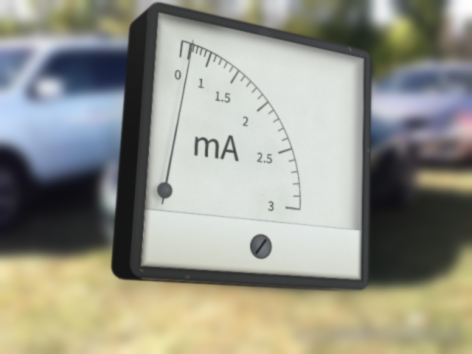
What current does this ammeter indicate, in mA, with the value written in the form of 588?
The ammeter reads 0.5
